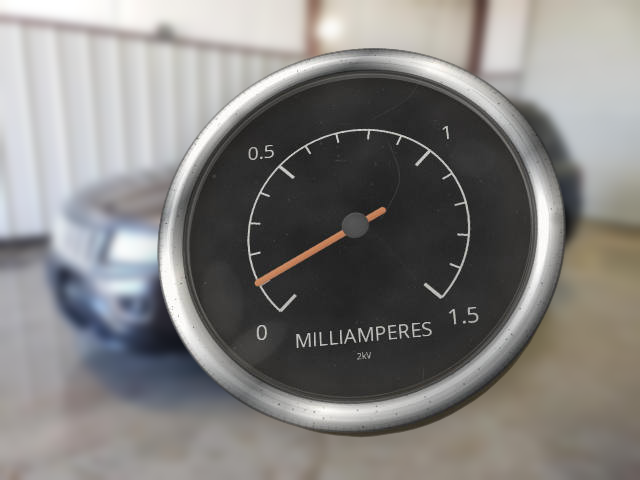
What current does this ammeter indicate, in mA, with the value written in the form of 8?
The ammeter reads 0.1
